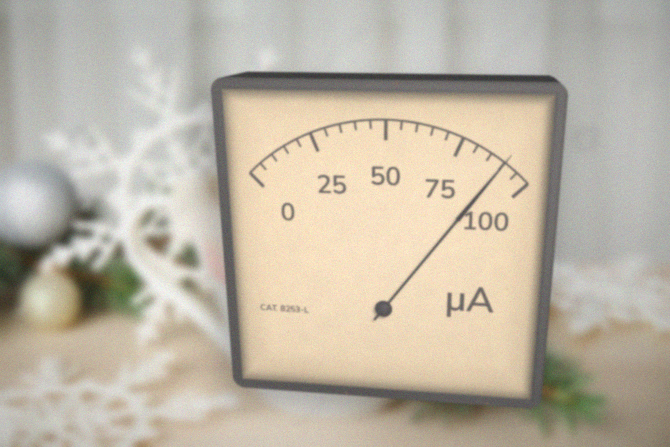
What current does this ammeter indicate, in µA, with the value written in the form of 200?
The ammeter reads 90
